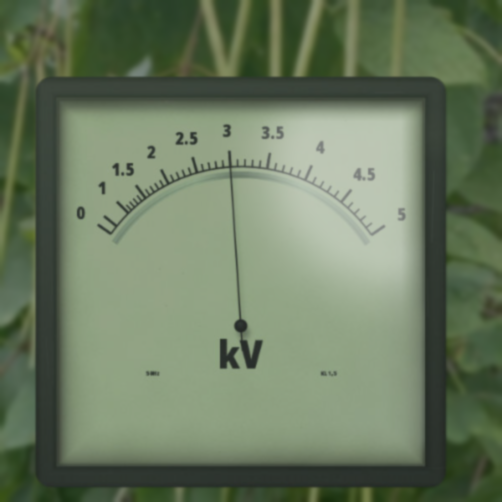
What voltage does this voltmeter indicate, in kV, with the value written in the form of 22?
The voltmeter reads 3
